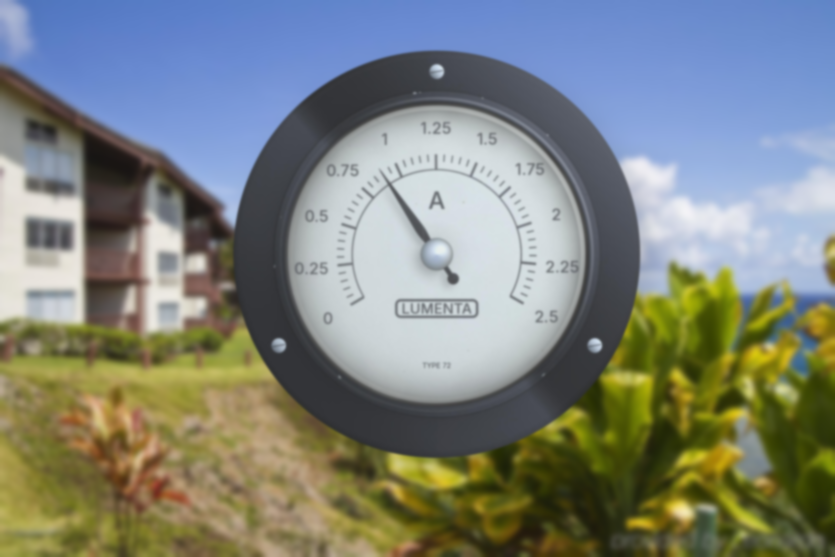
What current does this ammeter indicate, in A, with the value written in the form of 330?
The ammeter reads 0.9
